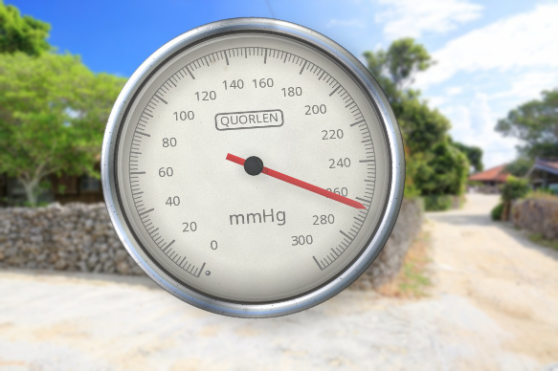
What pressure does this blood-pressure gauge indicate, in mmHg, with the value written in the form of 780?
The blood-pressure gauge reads 264
